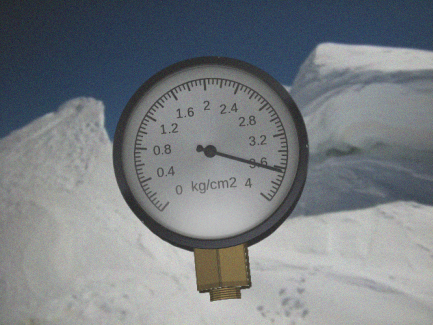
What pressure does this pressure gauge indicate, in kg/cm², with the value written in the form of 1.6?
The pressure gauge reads 3.65
